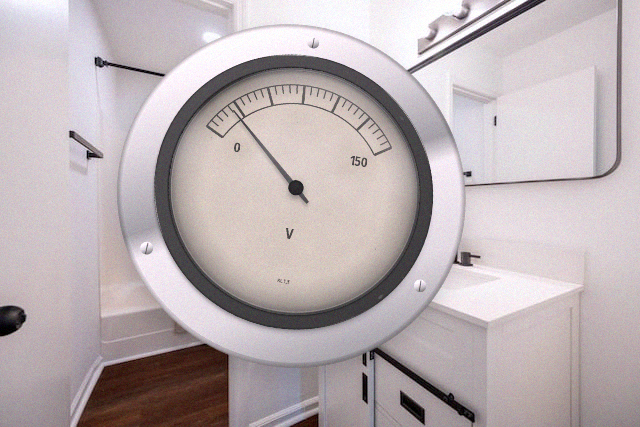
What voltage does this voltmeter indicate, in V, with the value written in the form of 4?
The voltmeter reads 20
